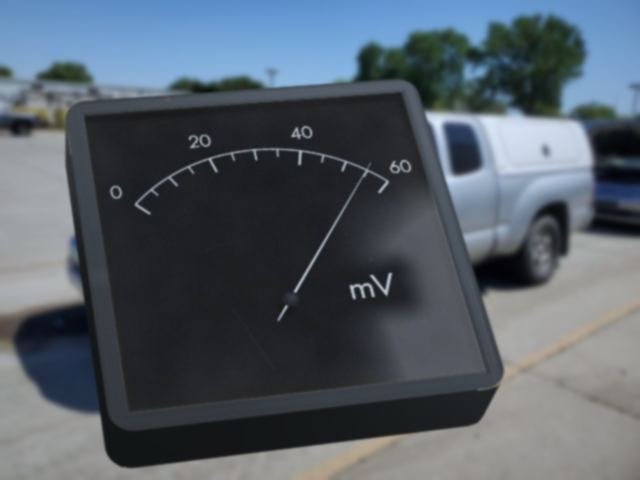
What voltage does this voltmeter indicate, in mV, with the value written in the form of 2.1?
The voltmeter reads 55
